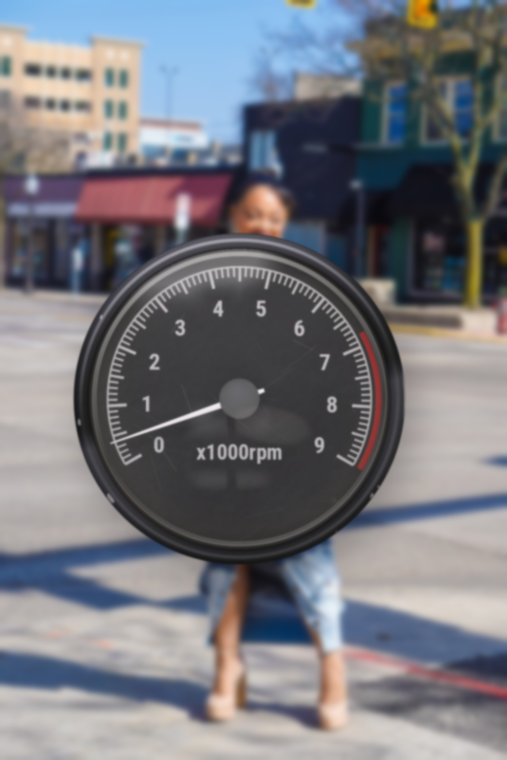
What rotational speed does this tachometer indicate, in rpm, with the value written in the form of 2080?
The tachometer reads 400
